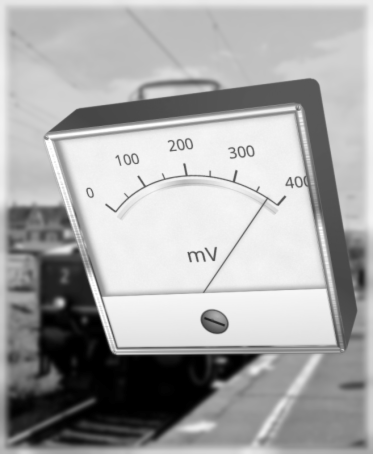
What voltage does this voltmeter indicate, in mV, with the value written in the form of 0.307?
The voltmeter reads 375
